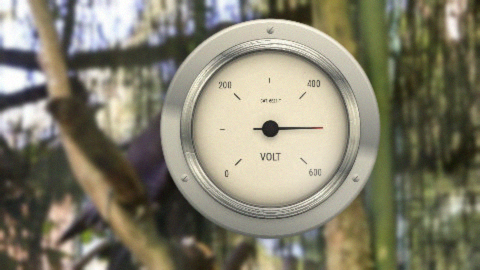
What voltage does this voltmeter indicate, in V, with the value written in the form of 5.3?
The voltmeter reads 500
